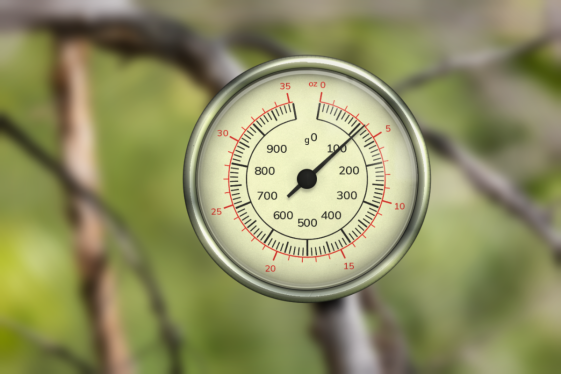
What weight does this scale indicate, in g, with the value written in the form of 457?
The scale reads 110
